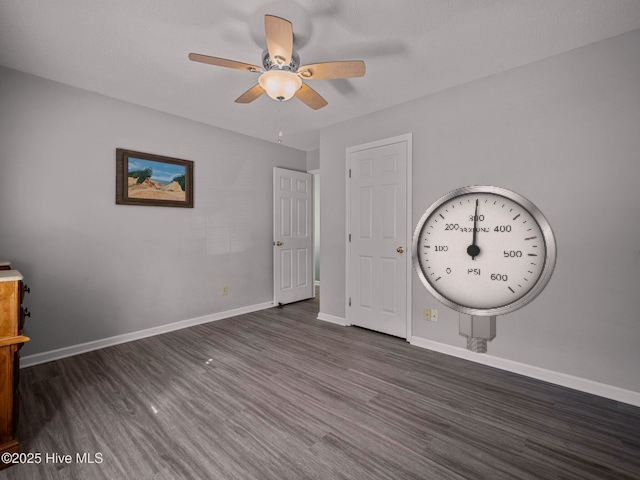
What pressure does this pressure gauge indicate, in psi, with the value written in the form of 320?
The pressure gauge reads 300
